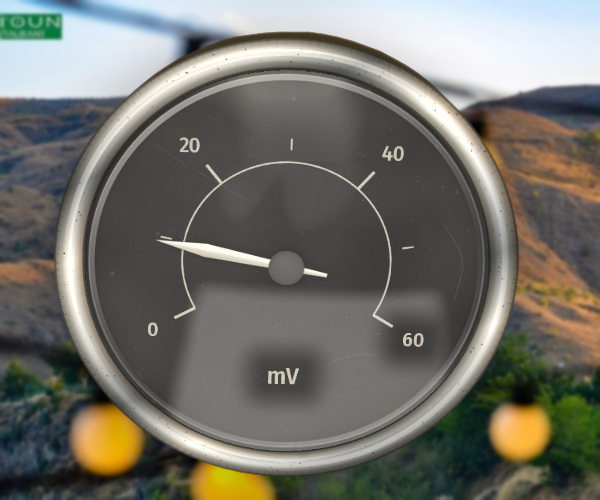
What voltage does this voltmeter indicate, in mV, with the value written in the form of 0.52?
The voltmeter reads 10
